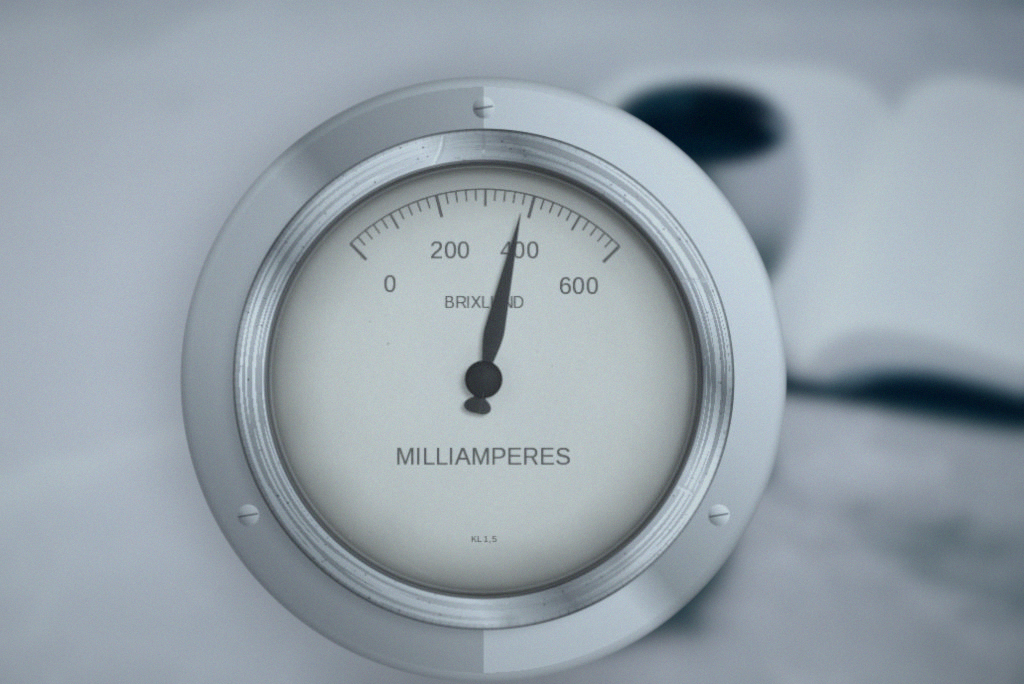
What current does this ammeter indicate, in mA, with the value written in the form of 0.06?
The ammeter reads 380
